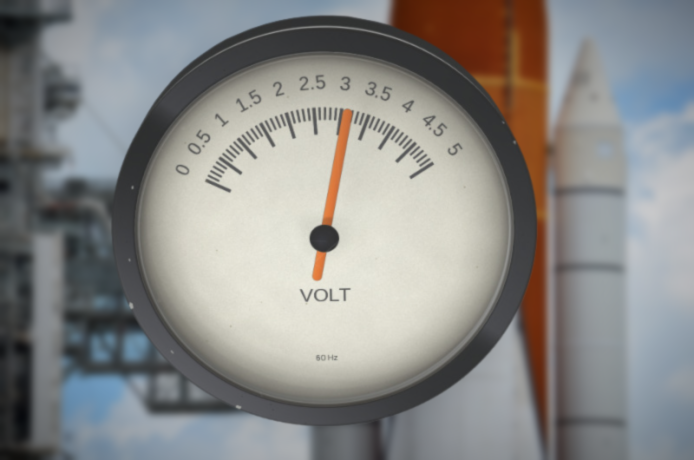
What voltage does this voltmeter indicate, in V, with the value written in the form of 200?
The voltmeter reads 3.1
